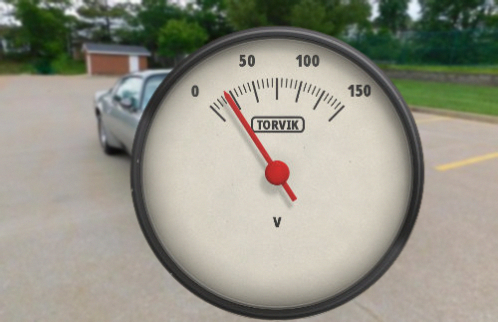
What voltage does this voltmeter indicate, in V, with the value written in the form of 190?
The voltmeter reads 20
